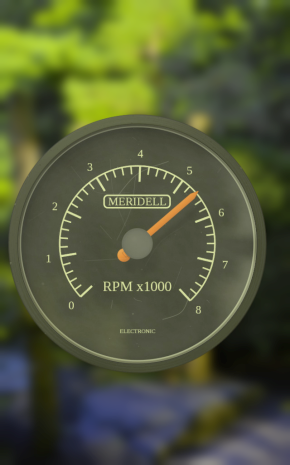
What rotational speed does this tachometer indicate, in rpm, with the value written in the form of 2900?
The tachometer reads 5400
